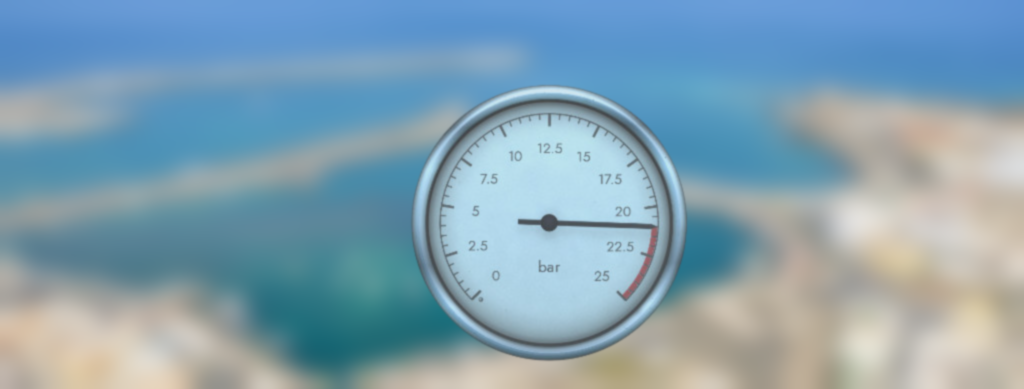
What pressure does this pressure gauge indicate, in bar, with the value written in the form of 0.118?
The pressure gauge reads 21
